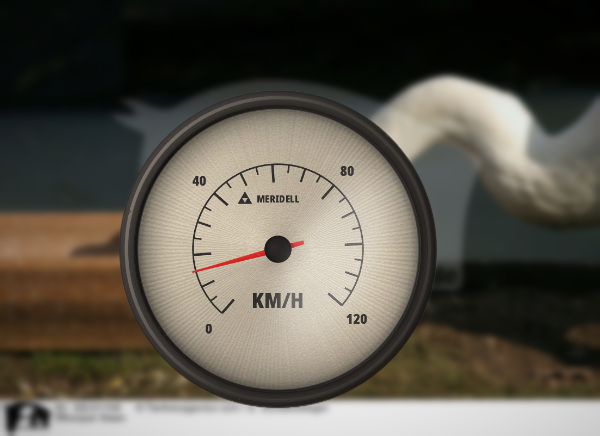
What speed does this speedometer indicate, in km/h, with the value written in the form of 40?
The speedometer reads 15
